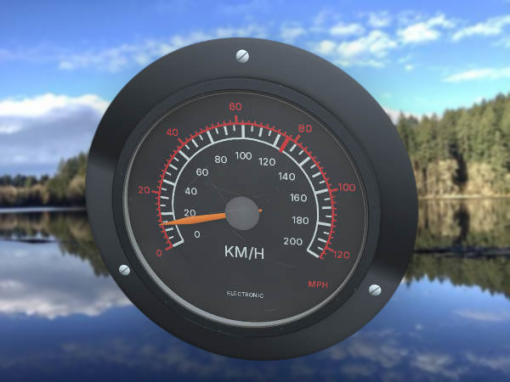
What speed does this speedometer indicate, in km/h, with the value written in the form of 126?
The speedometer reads 15
